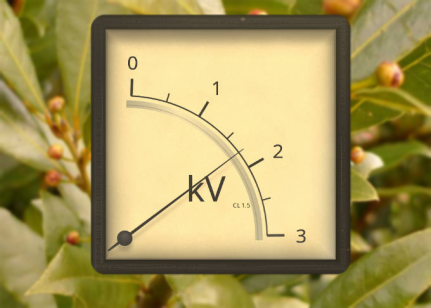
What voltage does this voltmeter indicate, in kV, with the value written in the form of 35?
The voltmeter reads 1.75
